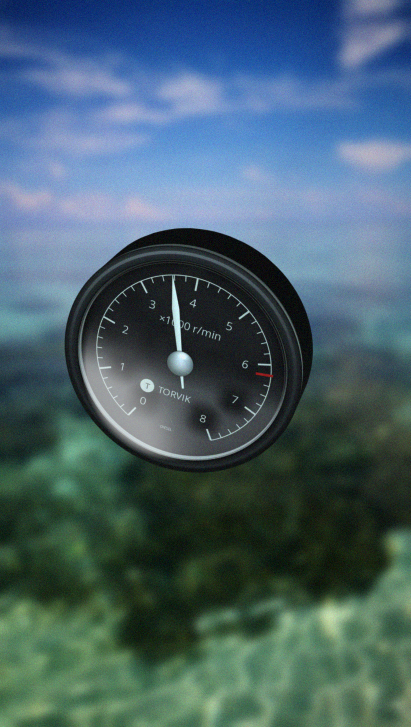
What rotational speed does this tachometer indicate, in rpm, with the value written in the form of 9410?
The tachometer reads 3600
